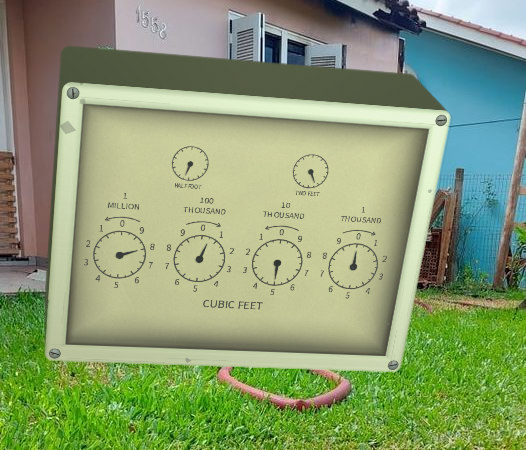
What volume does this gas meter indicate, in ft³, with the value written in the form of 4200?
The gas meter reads 805000
